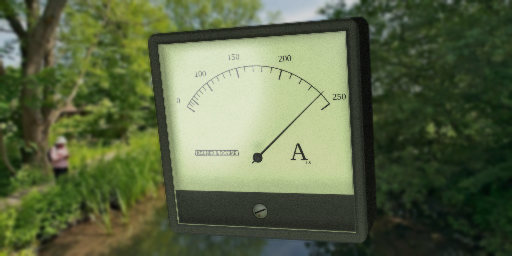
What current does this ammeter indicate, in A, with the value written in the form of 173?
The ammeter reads 240
